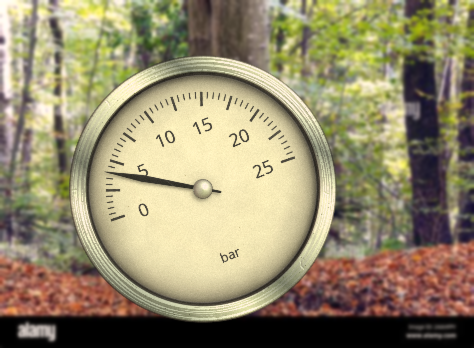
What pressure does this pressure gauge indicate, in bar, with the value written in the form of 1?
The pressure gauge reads 4
